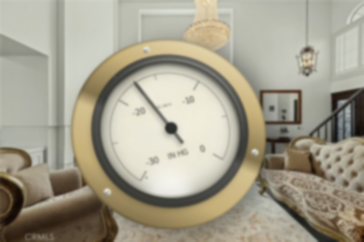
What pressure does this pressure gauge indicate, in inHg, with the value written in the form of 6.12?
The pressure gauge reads -17.5
